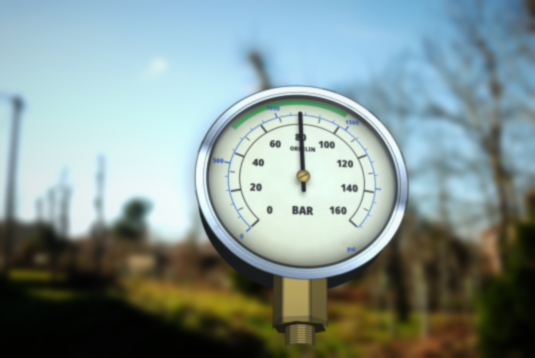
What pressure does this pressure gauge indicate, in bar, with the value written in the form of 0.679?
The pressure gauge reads 80
